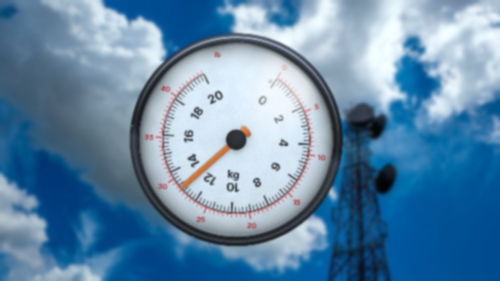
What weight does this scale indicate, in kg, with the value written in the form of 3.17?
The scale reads 13
